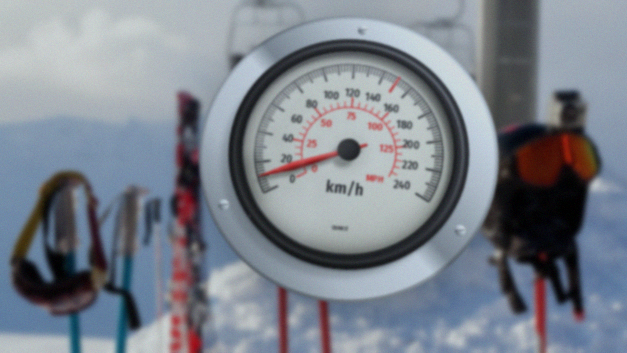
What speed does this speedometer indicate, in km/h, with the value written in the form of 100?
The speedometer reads 10
